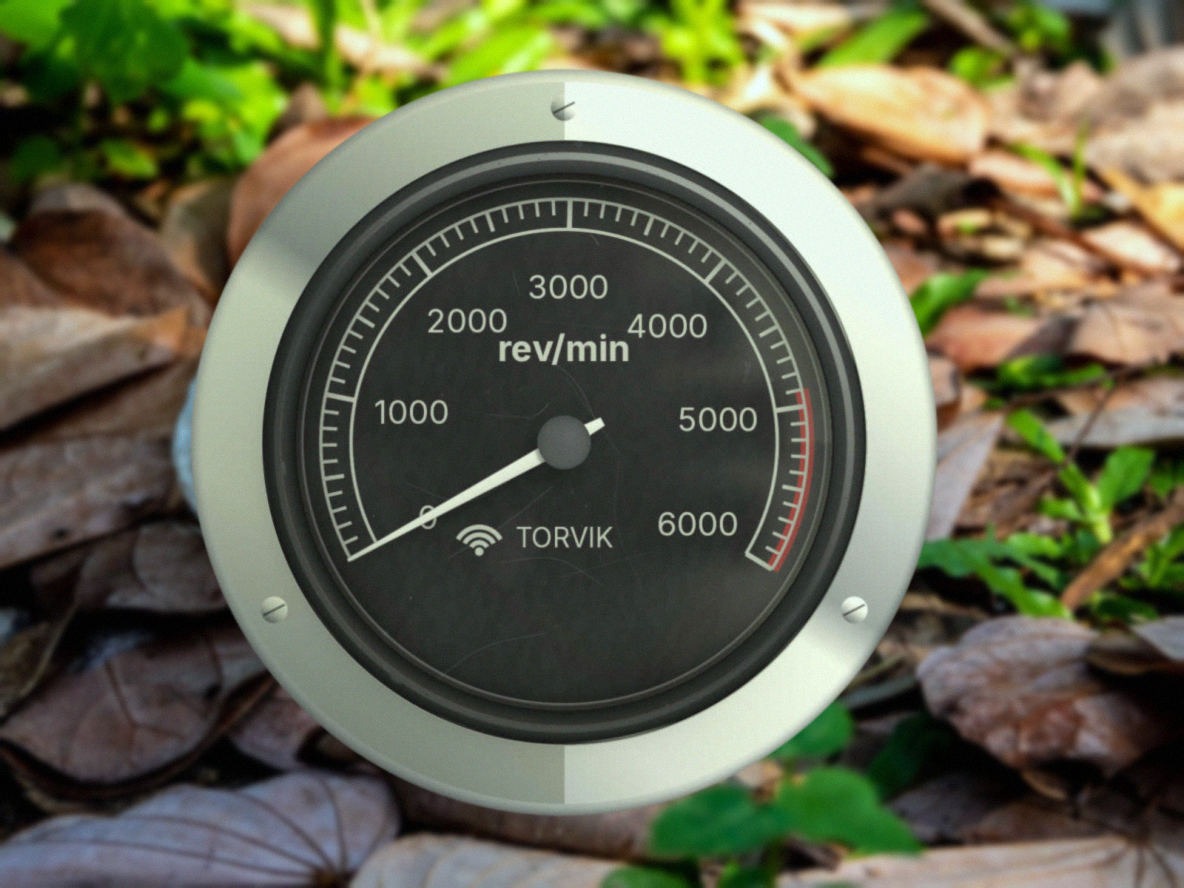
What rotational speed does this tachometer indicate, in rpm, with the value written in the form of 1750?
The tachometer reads 0
